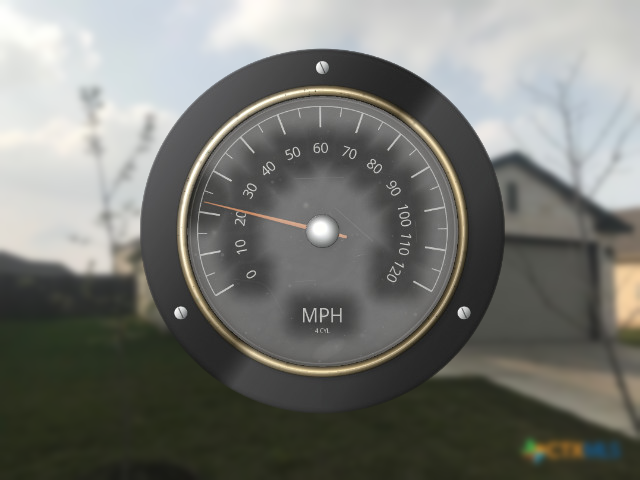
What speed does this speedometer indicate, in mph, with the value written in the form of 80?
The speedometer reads 22.5
